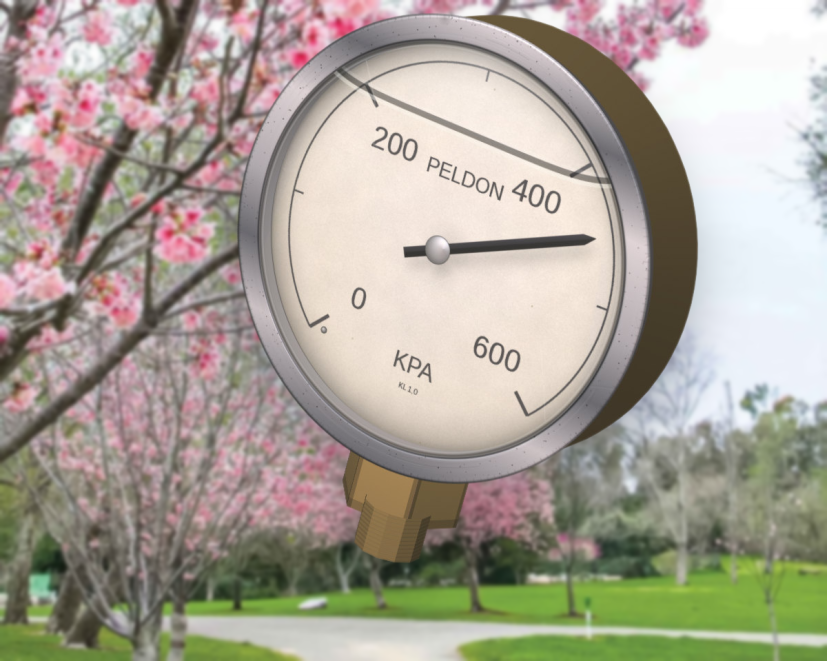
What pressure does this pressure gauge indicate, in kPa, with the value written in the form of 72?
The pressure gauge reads 450
